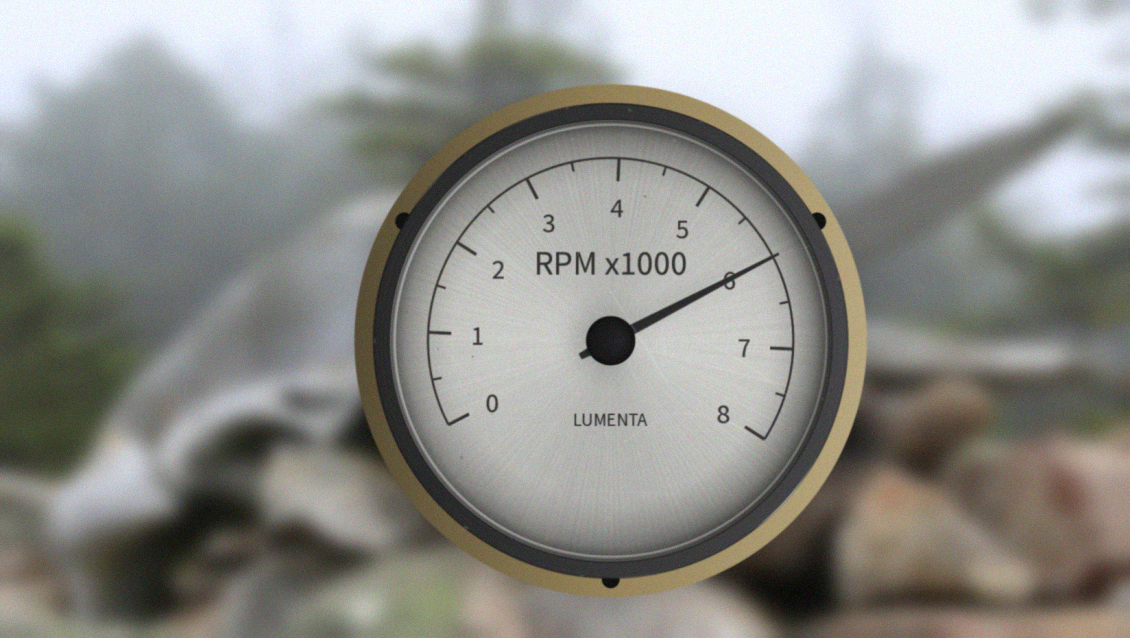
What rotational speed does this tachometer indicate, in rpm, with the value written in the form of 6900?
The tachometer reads 6000
